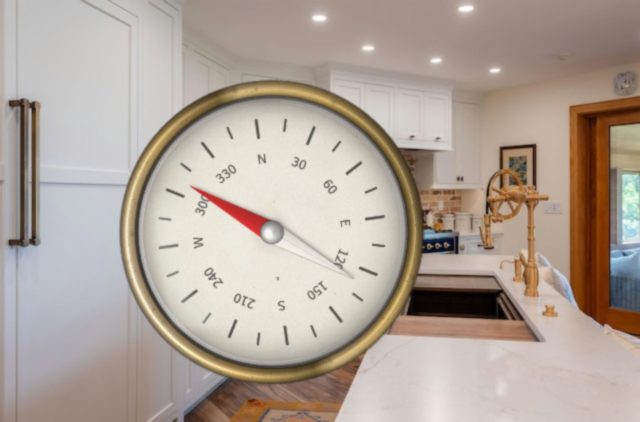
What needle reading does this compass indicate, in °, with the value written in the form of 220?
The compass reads 307.5
